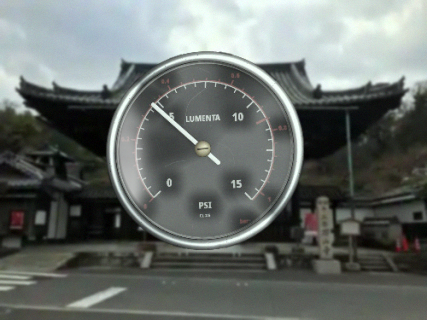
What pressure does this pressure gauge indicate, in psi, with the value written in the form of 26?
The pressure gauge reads 4.75
